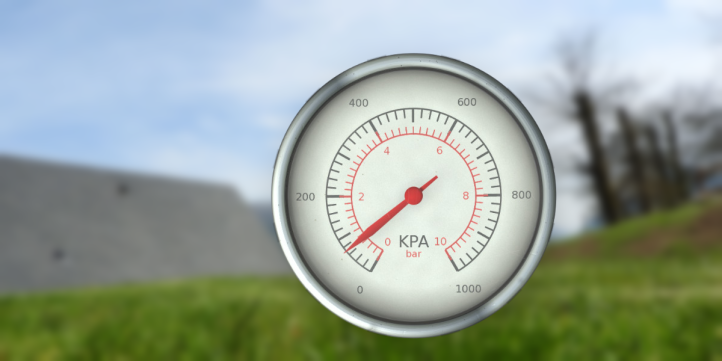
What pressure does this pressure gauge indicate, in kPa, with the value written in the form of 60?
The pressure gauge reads 70
